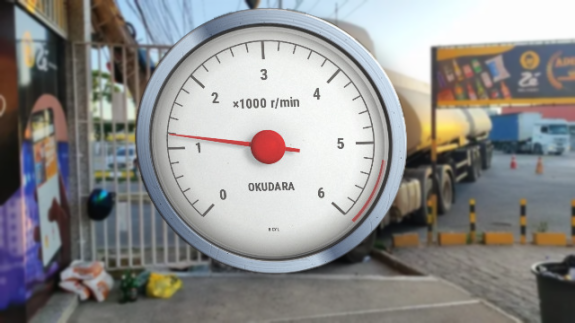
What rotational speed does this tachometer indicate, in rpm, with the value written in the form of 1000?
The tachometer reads 1200
